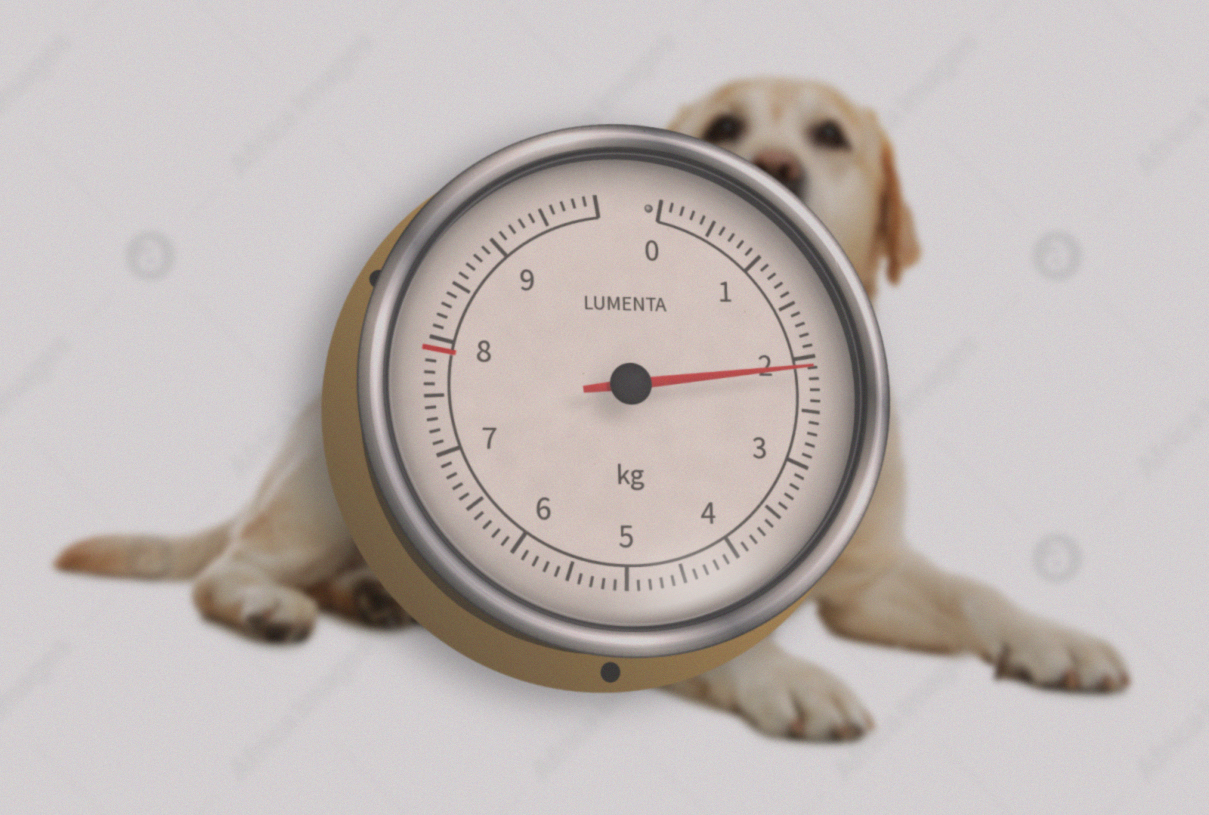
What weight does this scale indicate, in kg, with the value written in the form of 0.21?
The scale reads 2.1
